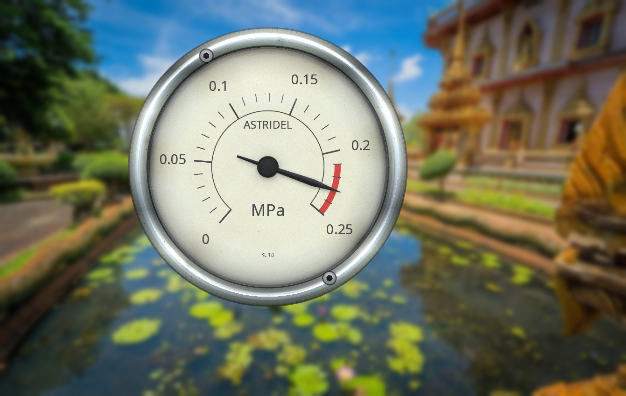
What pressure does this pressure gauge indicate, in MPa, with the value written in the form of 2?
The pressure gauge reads 0.23
